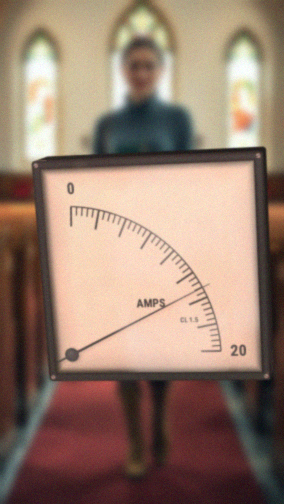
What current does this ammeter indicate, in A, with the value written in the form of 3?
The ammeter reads 14
